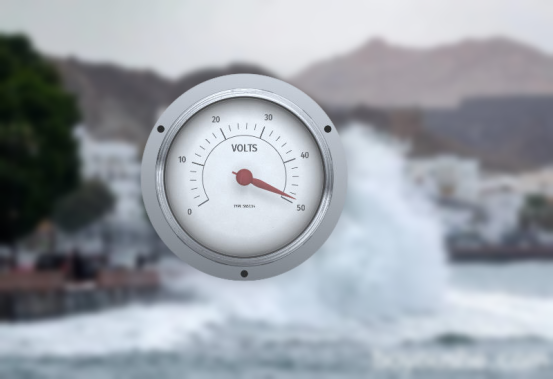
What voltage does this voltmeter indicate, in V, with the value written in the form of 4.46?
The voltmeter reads 49
